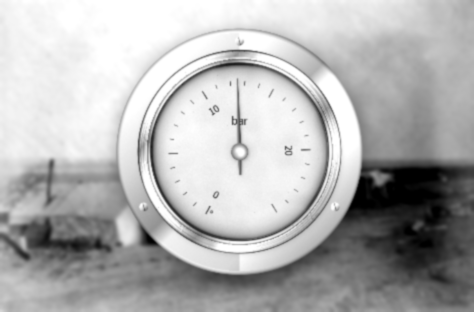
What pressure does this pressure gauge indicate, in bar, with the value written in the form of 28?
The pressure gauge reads 12.5
